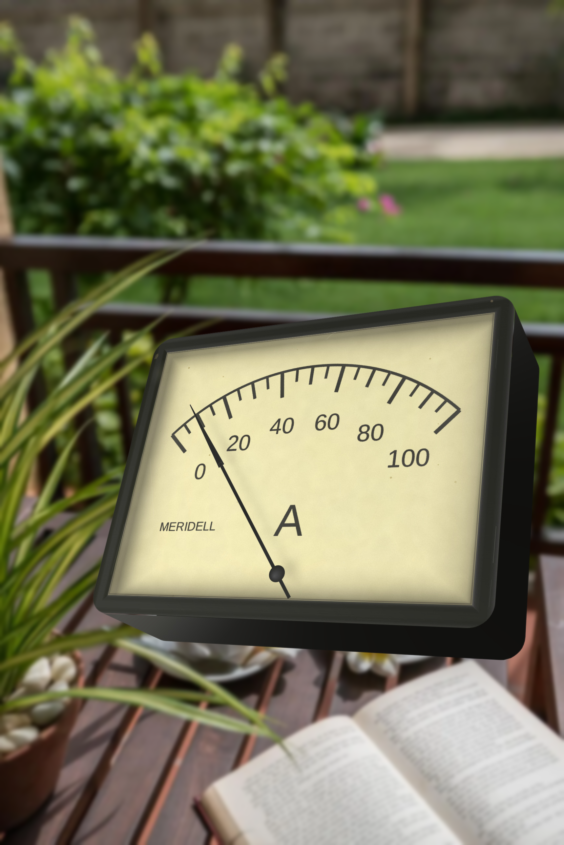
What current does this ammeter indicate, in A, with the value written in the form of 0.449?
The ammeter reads 10
